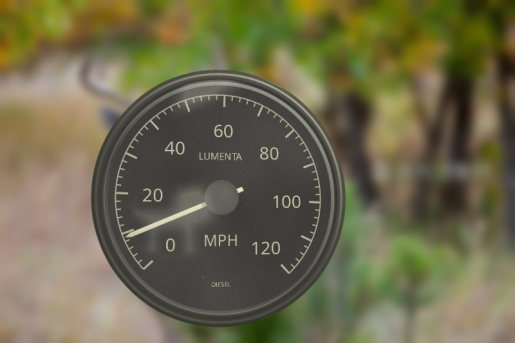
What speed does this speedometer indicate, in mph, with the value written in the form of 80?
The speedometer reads 9
